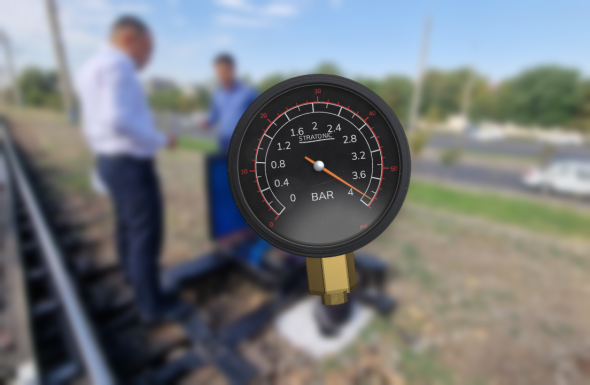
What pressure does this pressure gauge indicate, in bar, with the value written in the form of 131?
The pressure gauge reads 3.9
